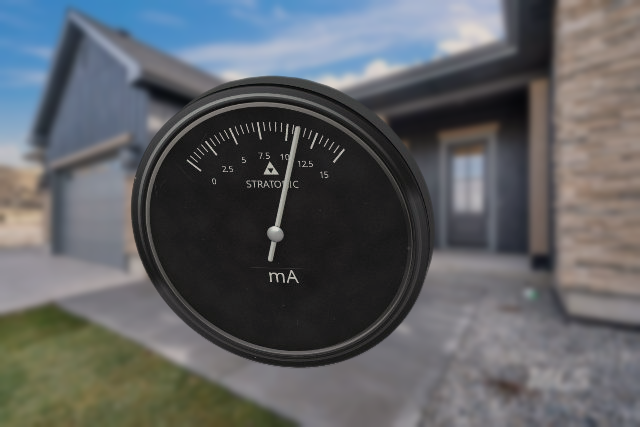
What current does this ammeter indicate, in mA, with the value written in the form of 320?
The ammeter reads 11
